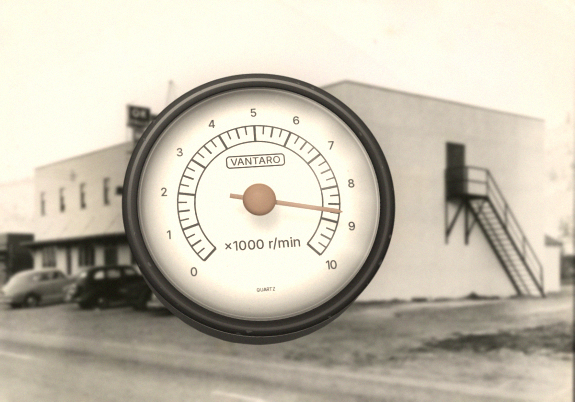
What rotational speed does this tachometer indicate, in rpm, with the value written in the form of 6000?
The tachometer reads 8750
